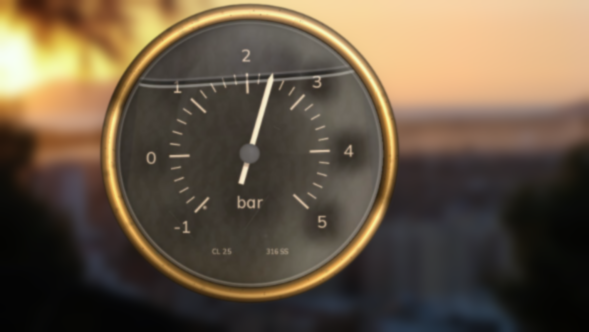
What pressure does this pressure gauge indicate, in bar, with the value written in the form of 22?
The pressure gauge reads 2.4
